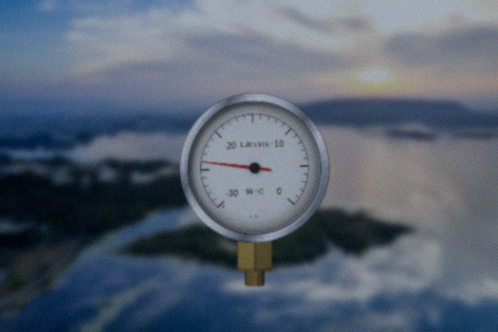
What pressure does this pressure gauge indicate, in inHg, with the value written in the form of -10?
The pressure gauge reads -24
